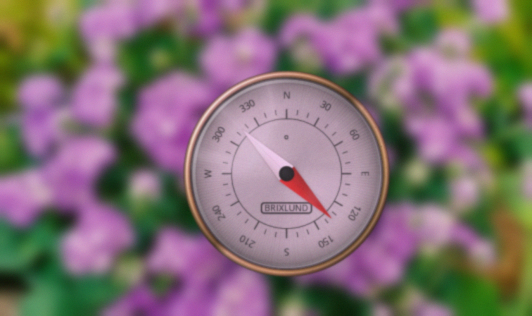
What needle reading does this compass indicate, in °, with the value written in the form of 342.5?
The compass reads 135
